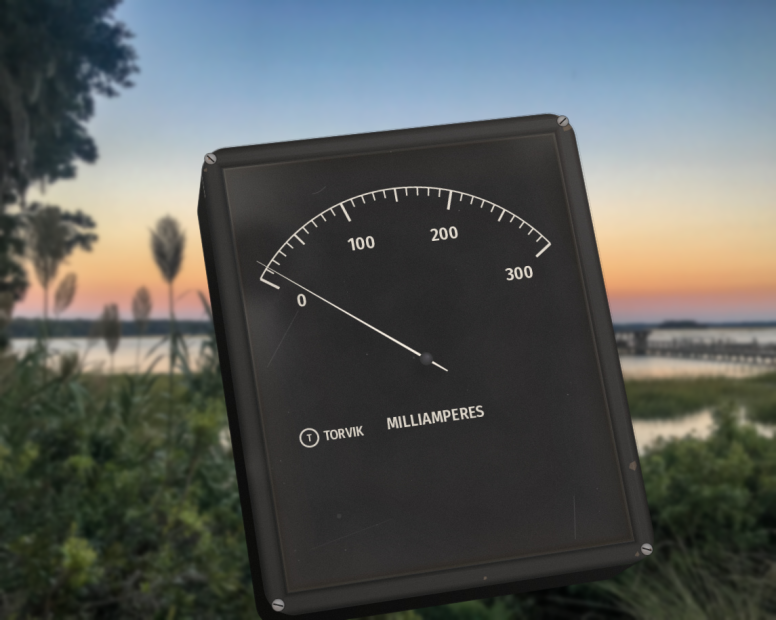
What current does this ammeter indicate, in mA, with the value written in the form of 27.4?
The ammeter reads 10
